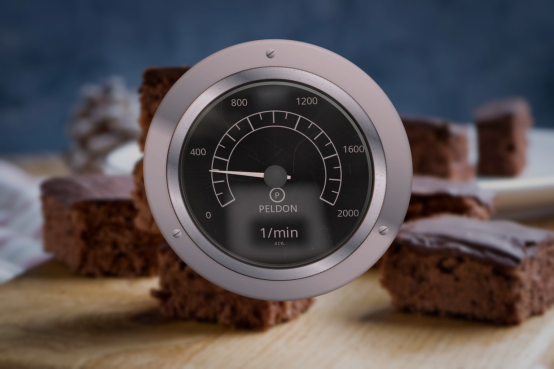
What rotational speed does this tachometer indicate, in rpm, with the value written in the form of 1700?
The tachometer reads 300
